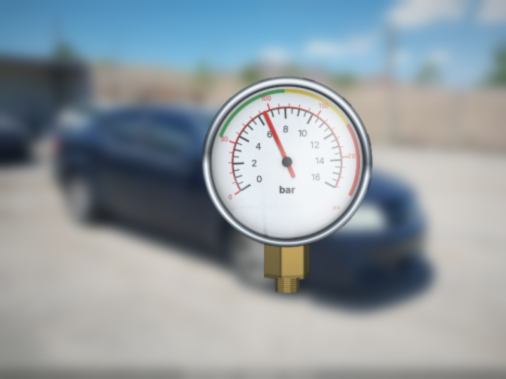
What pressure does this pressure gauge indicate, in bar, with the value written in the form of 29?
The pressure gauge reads 6.5
